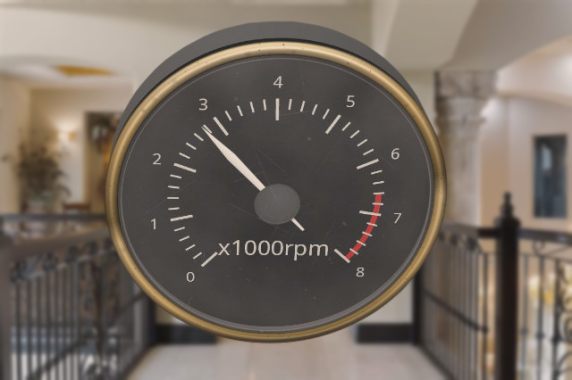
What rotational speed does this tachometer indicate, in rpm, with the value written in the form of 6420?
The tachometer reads 2800
